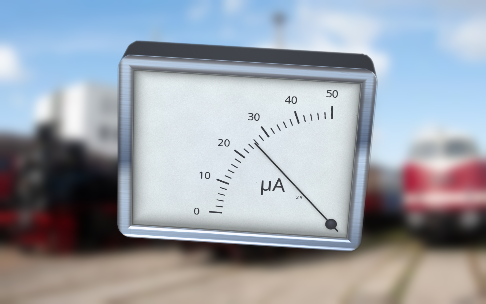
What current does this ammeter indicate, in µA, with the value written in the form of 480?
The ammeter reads 26
